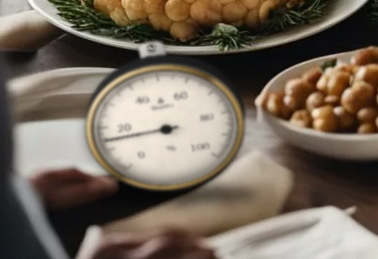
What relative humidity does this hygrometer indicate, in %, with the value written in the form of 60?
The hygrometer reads 15
